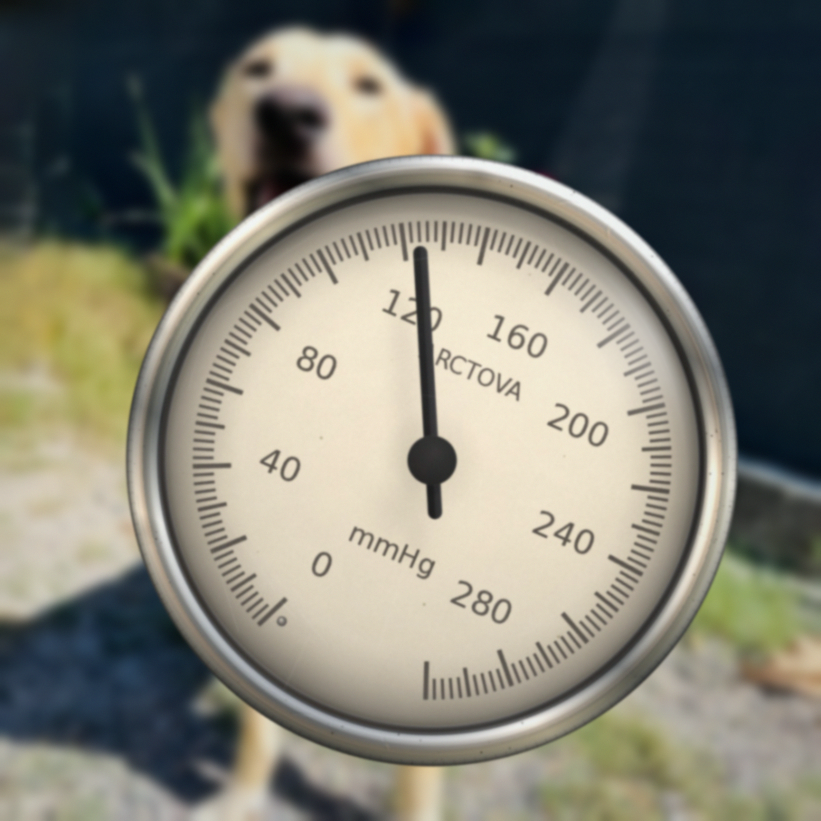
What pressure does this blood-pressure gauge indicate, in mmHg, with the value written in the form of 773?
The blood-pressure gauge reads 124
